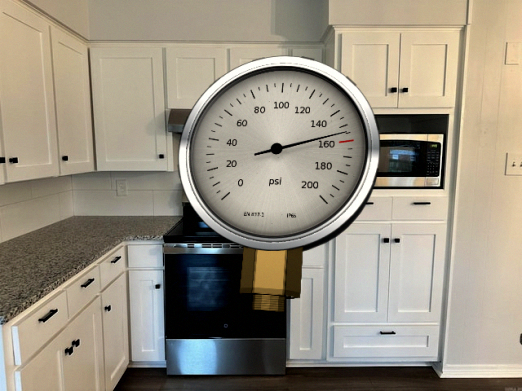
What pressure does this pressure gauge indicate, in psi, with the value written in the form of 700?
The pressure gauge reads 155
